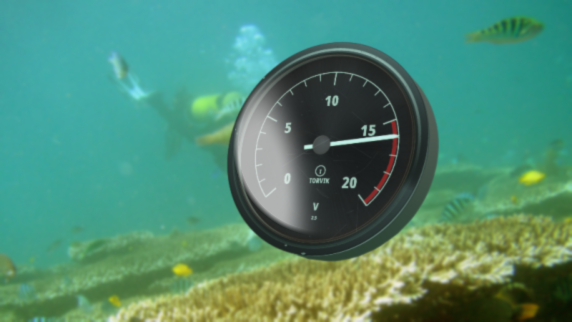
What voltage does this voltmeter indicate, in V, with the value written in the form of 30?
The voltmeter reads 16
